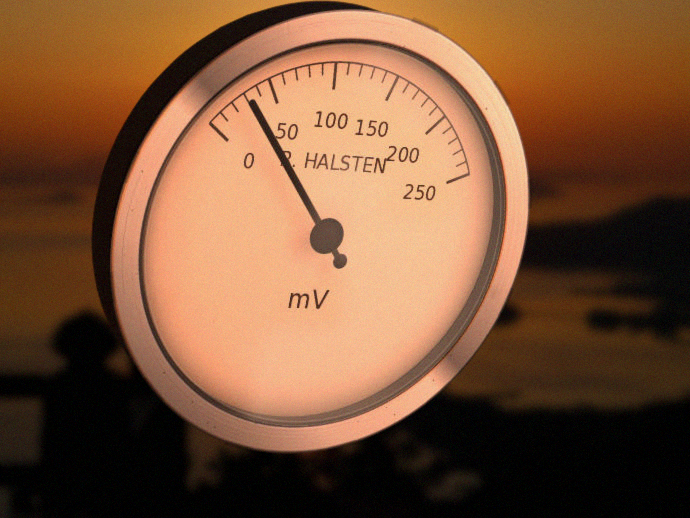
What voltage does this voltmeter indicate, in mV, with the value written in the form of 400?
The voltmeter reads 30
